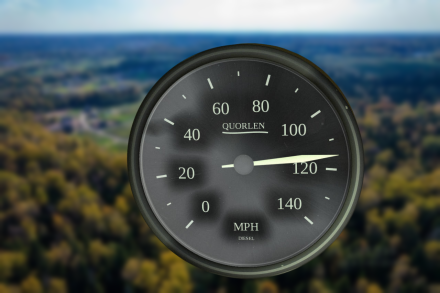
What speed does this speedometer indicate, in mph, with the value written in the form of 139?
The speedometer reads 115
